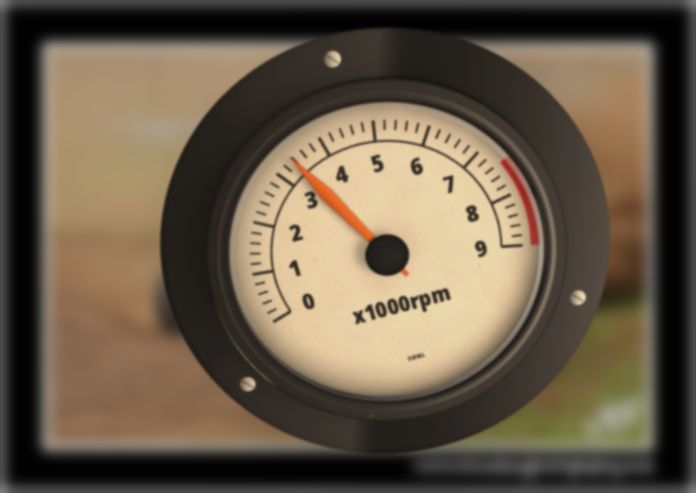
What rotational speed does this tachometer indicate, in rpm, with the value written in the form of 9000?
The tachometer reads 3400
